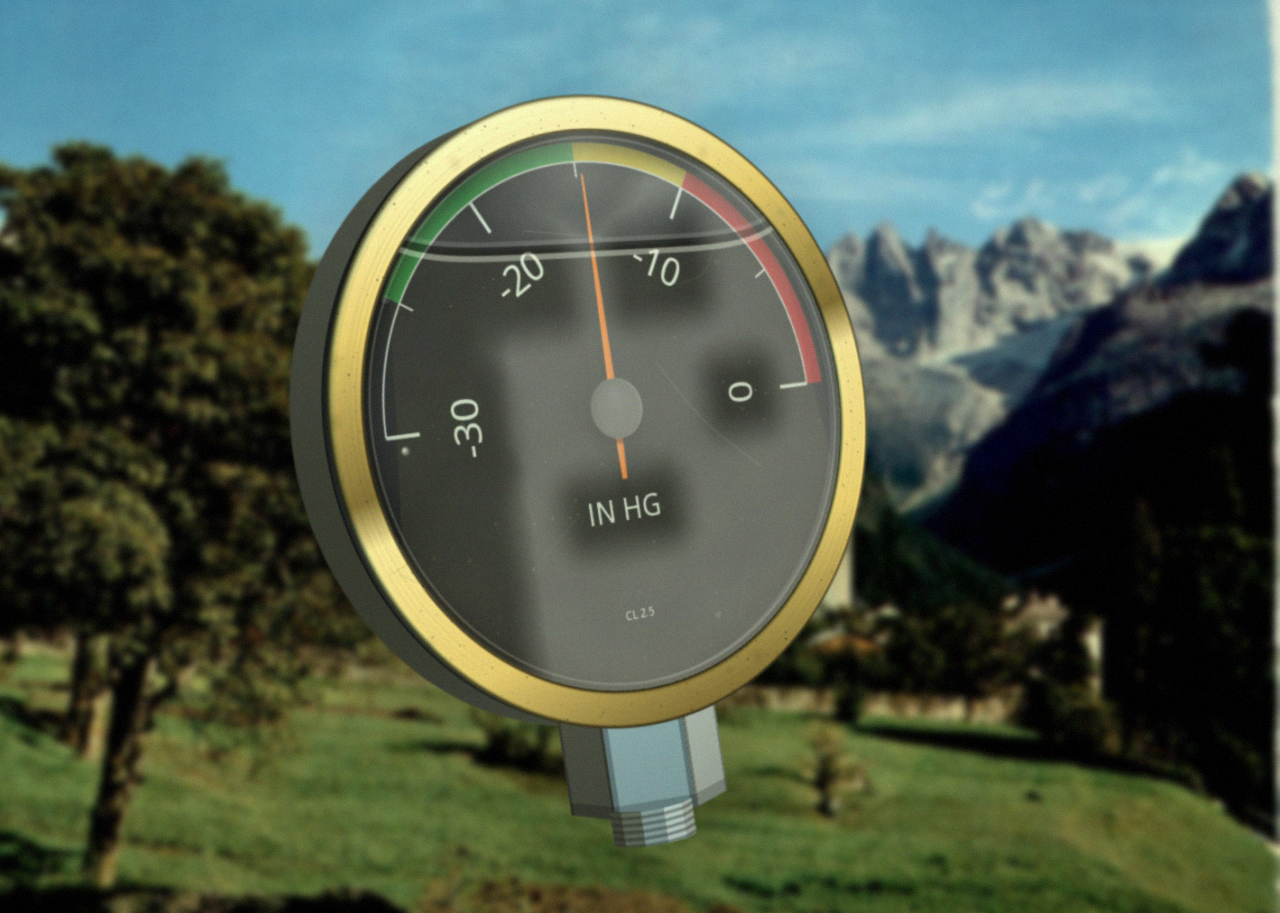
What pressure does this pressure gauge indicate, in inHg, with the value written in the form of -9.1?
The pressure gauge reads -15
